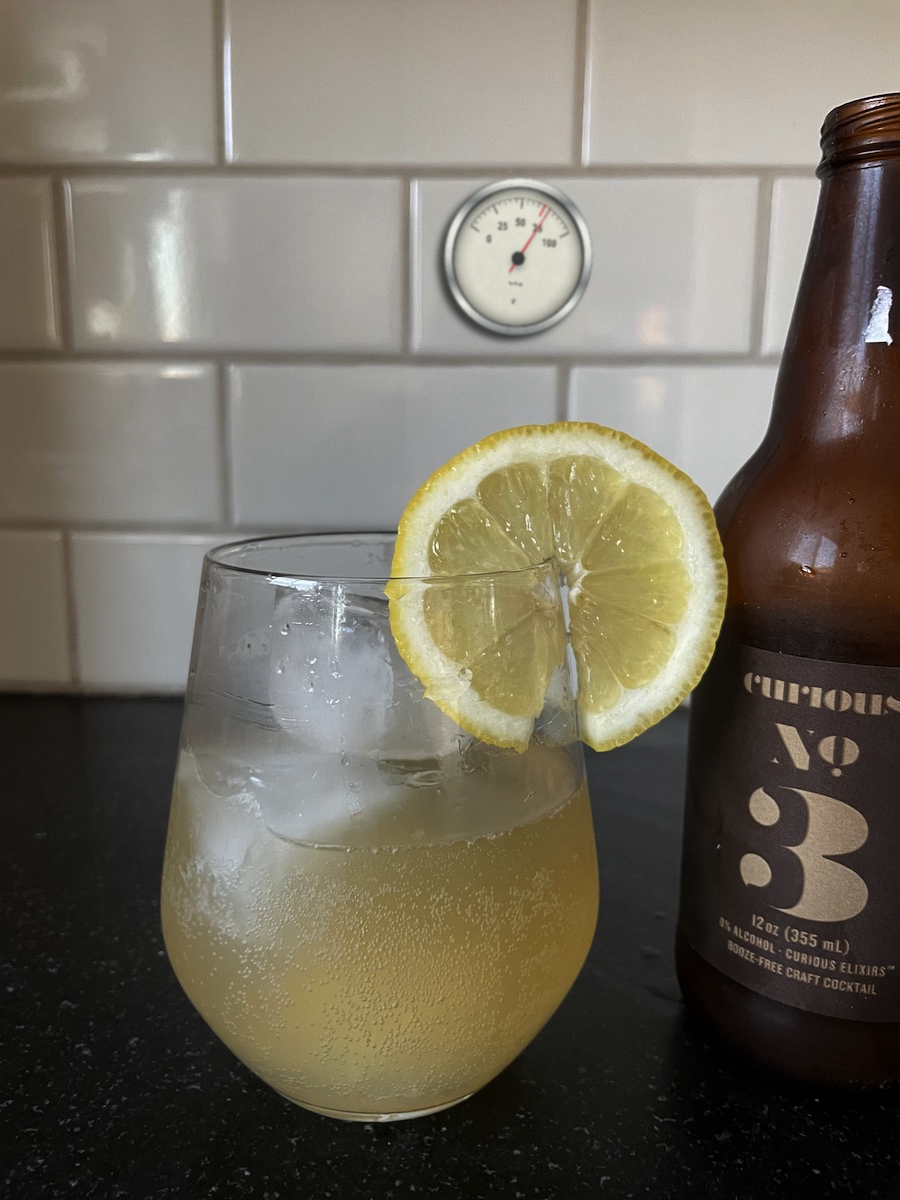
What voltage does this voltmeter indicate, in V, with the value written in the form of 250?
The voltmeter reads 75
